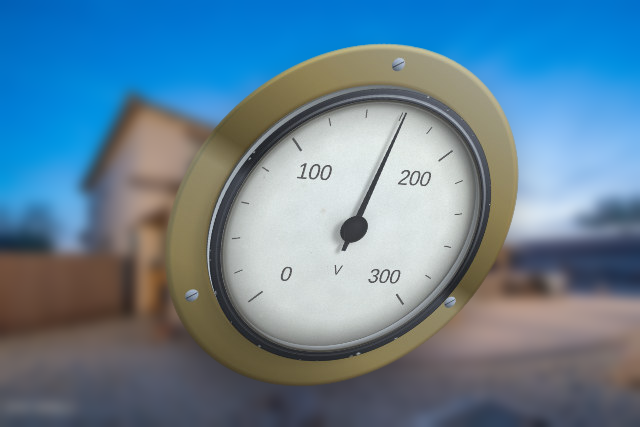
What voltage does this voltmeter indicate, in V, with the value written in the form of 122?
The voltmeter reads 160
